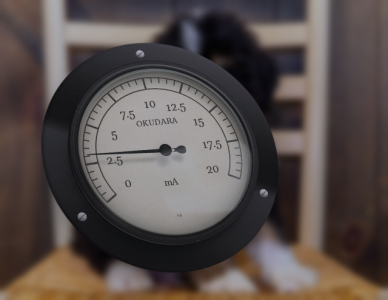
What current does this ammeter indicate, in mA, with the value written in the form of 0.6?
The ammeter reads 3
